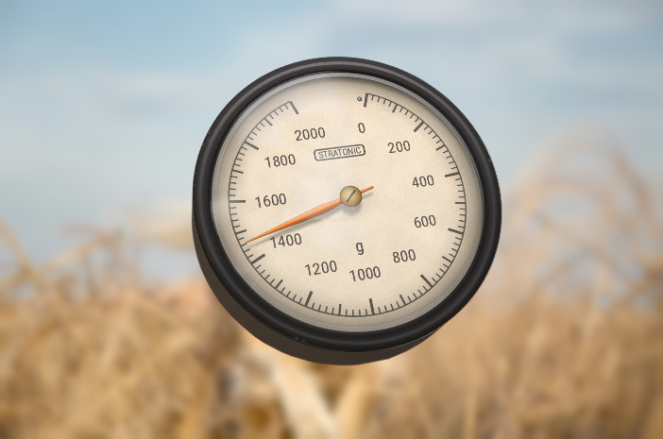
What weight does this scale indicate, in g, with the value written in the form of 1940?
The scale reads 1460
